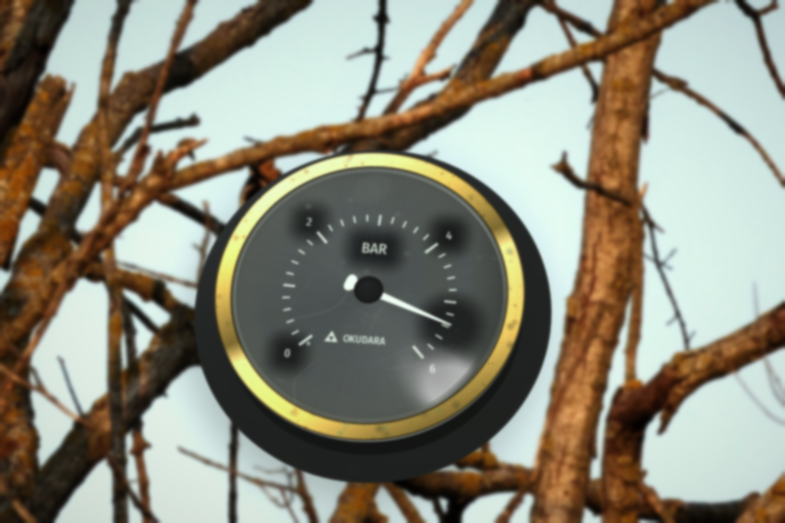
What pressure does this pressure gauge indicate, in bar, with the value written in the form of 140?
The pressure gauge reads 5.4
